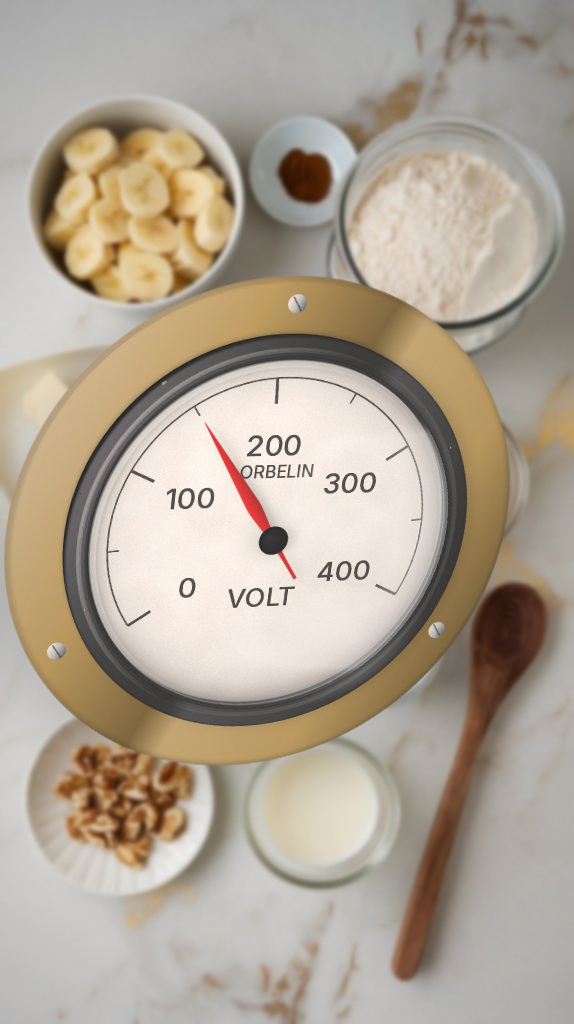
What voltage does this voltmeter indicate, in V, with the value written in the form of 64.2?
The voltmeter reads 150
